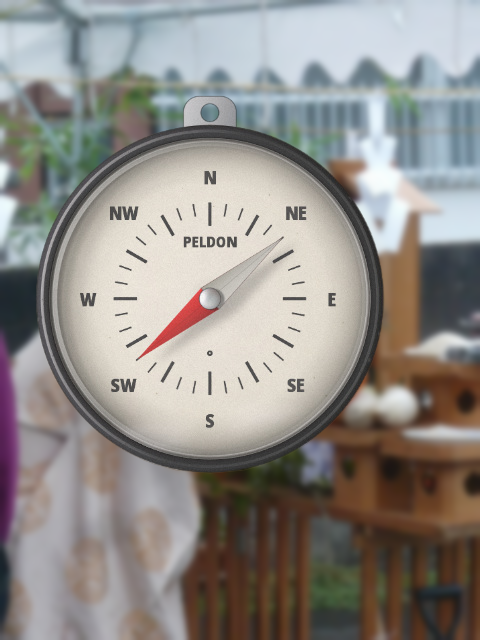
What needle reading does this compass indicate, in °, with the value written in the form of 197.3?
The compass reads 230
